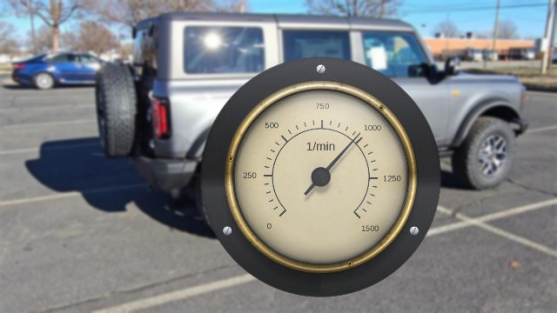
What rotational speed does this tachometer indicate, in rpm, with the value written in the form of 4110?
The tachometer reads 975
